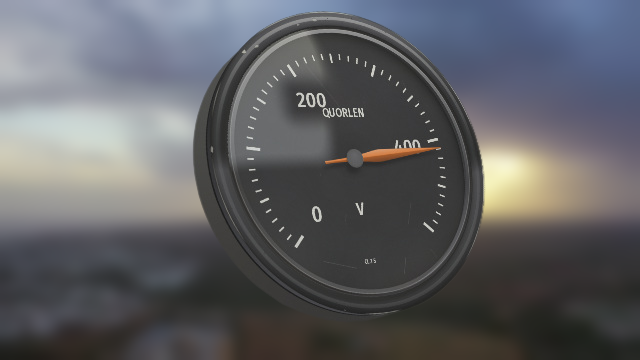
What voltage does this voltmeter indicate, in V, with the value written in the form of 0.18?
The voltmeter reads 410
